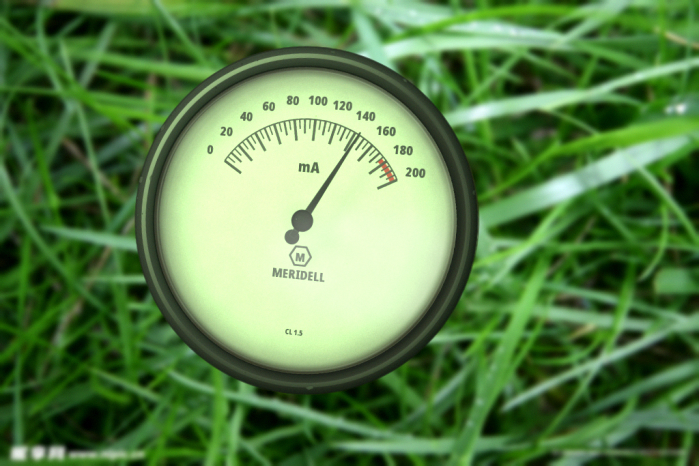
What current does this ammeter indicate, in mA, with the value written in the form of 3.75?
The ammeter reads 145
